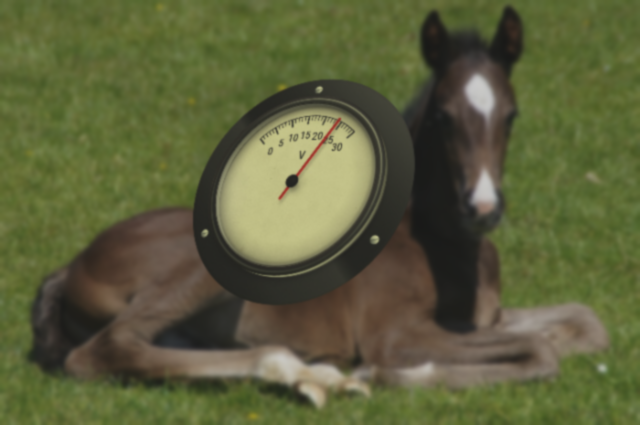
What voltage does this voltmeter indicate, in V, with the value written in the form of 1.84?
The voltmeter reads 25
